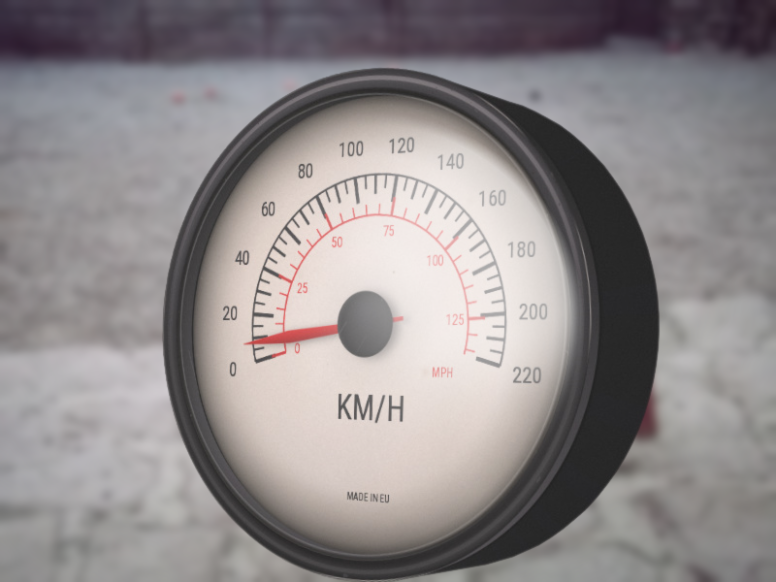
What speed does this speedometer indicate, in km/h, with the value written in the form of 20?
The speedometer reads 7.5
